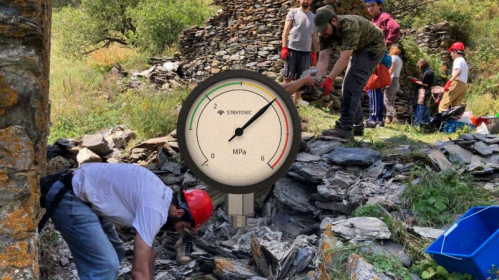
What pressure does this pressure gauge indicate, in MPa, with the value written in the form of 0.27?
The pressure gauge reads 4
